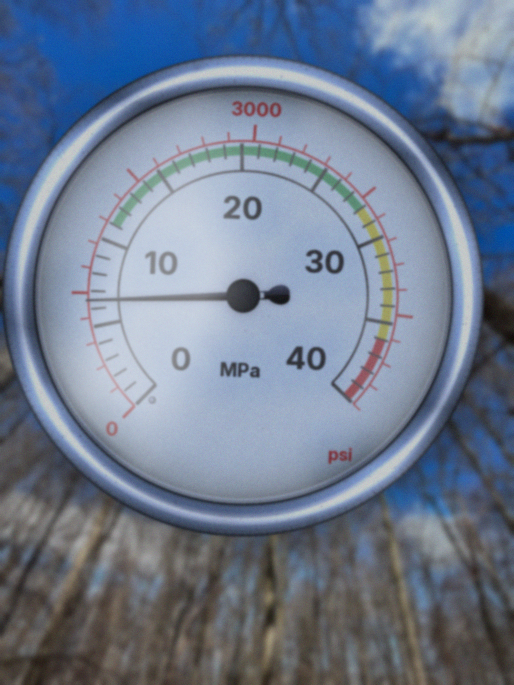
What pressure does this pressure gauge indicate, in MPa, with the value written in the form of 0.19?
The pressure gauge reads 6.5
